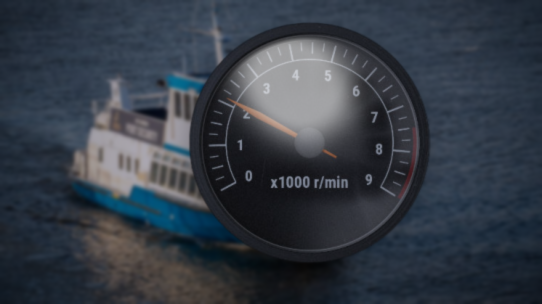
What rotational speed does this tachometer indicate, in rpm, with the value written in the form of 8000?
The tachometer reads 2125
